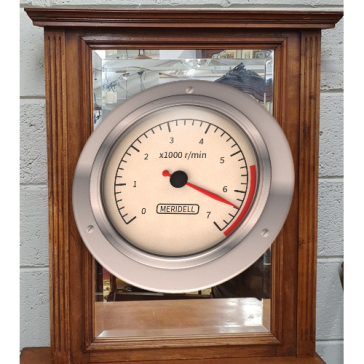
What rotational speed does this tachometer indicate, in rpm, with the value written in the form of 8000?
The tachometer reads 6400
